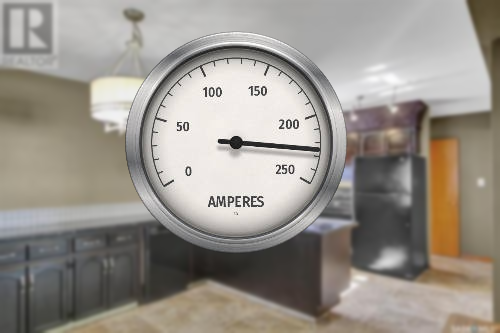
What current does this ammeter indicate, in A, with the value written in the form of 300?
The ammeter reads 225
